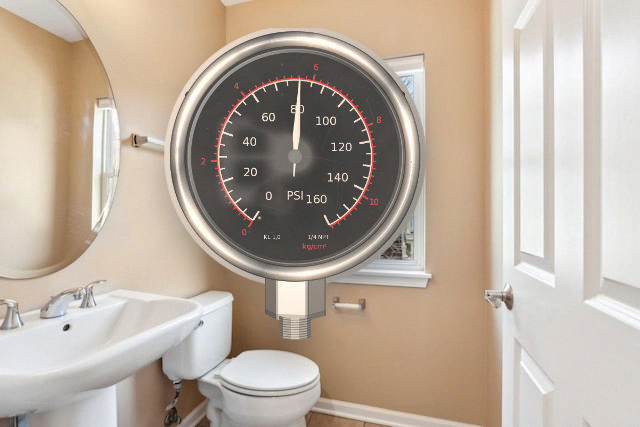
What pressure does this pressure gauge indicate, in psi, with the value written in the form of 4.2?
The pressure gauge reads 80
